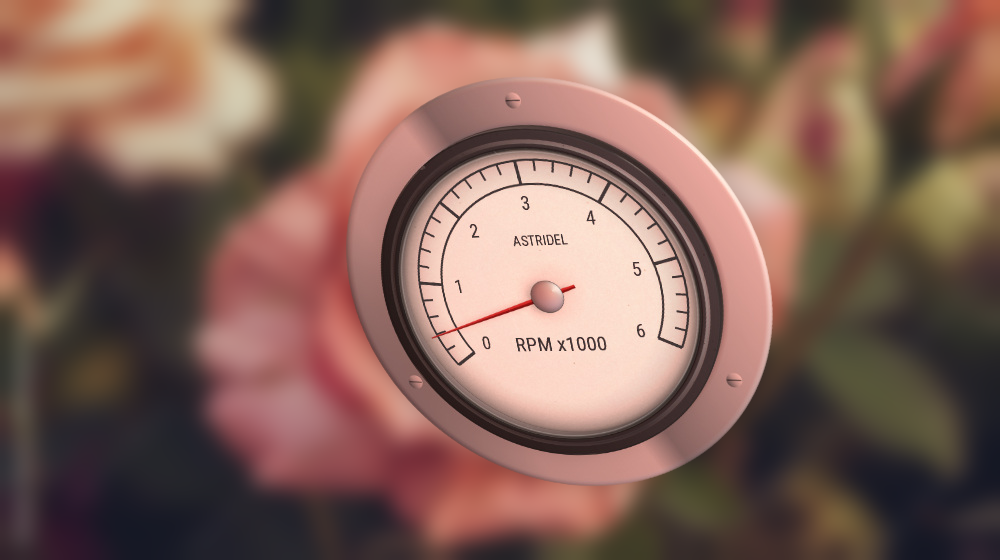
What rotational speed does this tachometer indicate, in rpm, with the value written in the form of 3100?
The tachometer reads 400
